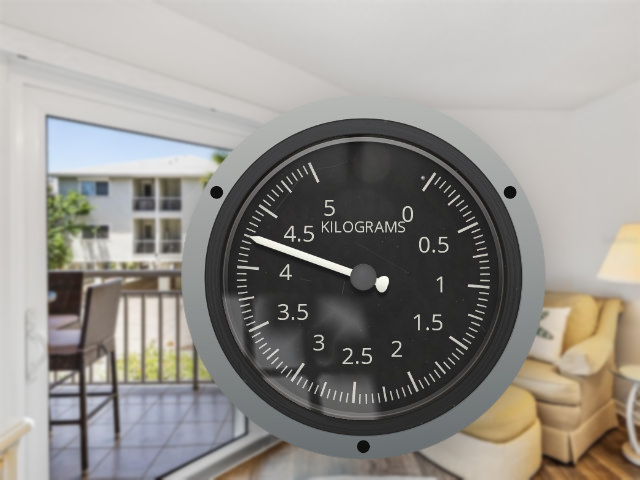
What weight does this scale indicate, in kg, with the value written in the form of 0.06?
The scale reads 4.25
